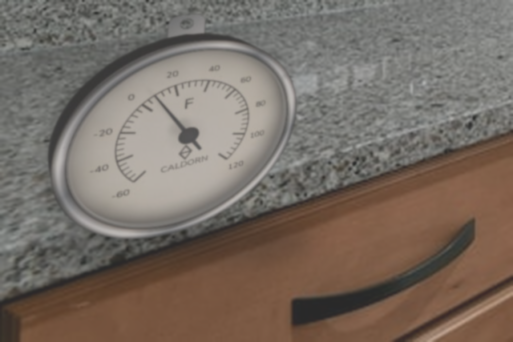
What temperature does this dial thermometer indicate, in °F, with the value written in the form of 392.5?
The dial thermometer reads 8
